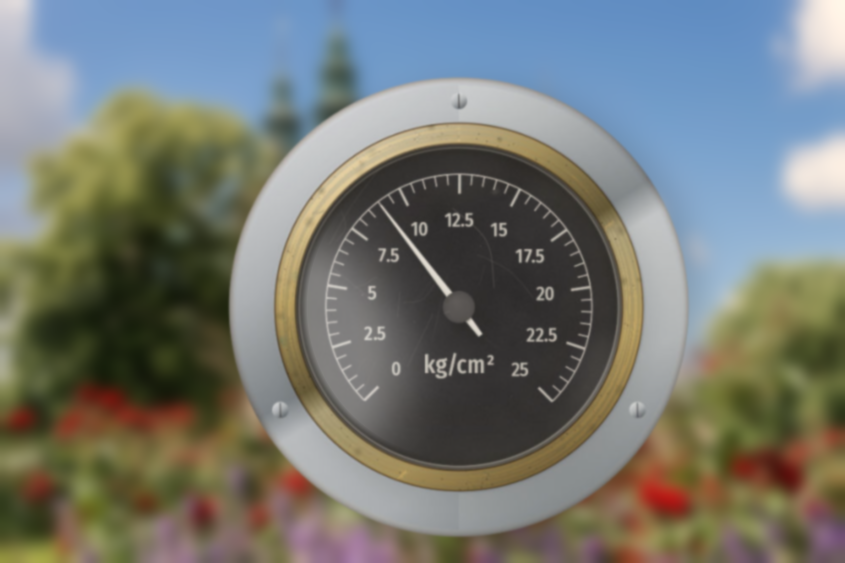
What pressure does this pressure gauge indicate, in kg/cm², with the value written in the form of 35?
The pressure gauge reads 9
